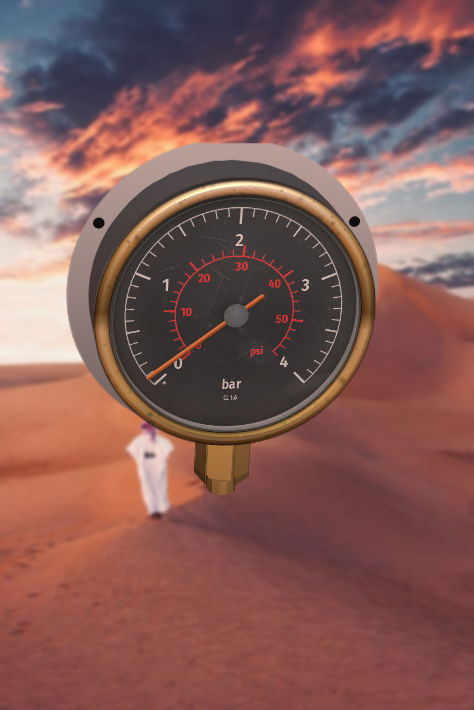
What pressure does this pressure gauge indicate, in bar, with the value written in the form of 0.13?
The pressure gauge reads 0.1
